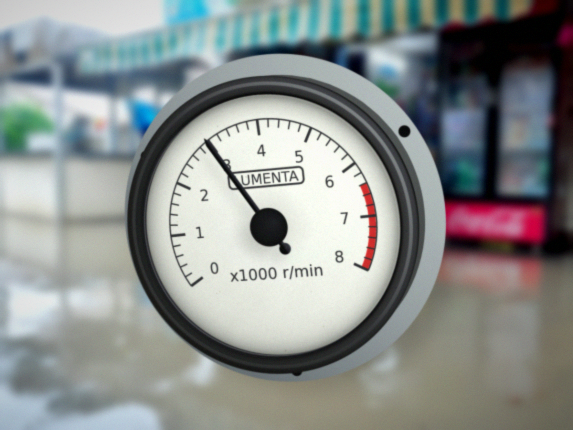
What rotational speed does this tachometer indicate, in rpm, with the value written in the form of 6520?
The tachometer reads 3000
